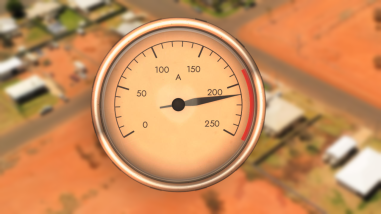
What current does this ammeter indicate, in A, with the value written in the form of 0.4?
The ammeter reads 210
